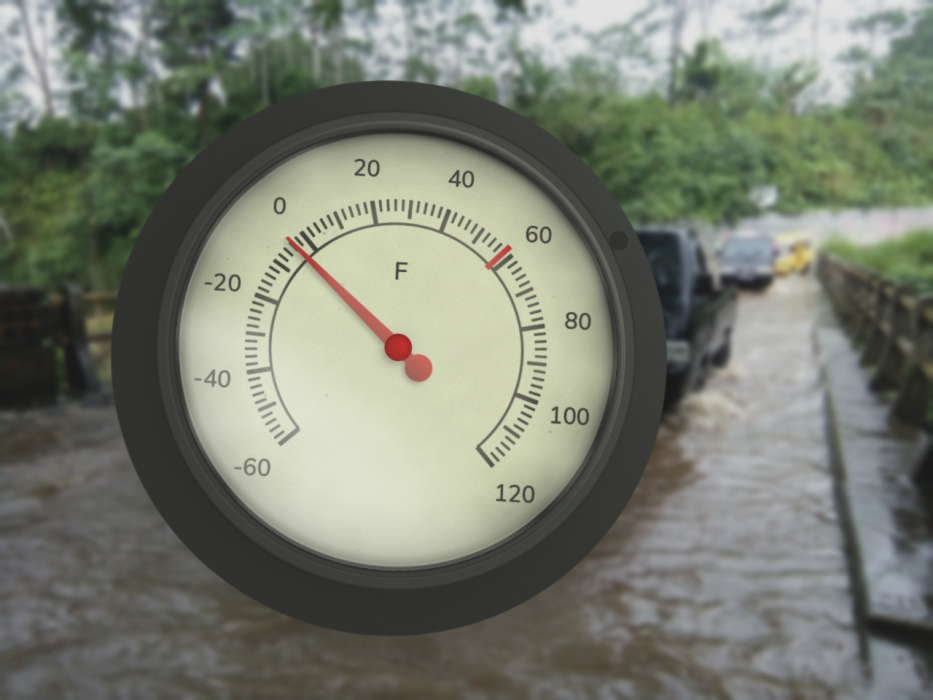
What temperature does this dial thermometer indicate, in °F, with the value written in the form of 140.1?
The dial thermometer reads -4
